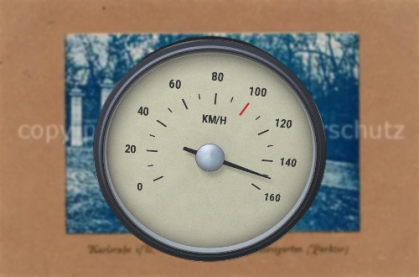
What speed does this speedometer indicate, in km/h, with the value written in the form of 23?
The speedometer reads 150
